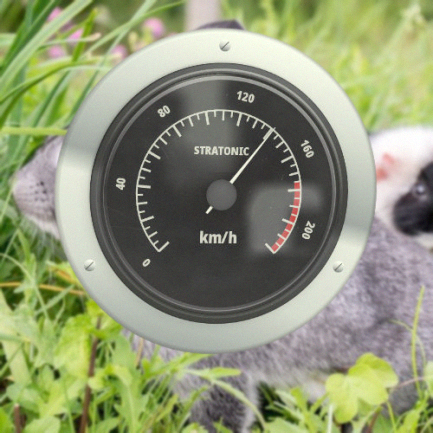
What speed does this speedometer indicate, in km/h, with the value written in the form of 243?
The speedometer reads 140
